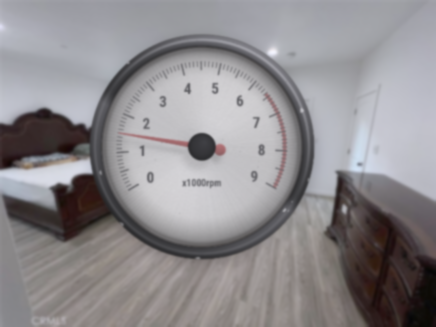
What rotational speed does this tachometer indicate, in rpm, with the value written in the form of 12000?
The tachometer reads 1500
